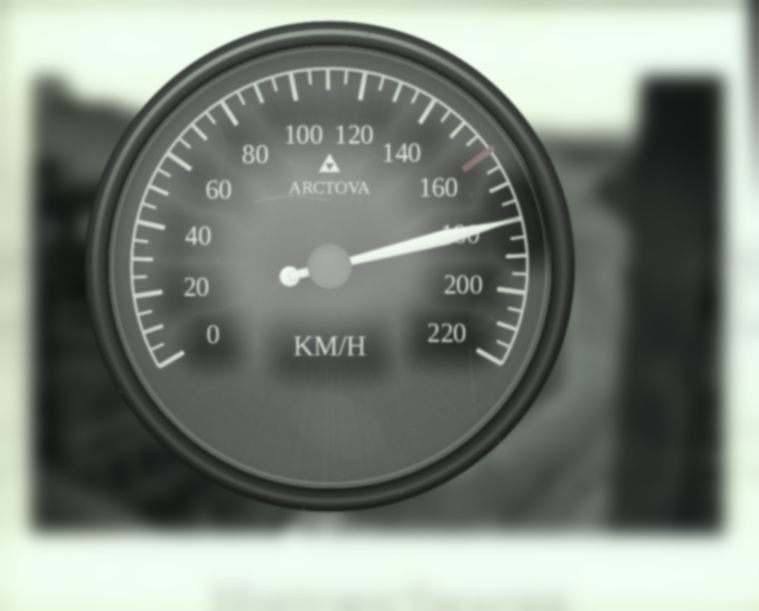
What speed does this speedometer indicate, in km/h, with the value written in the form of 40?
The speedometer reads 180
